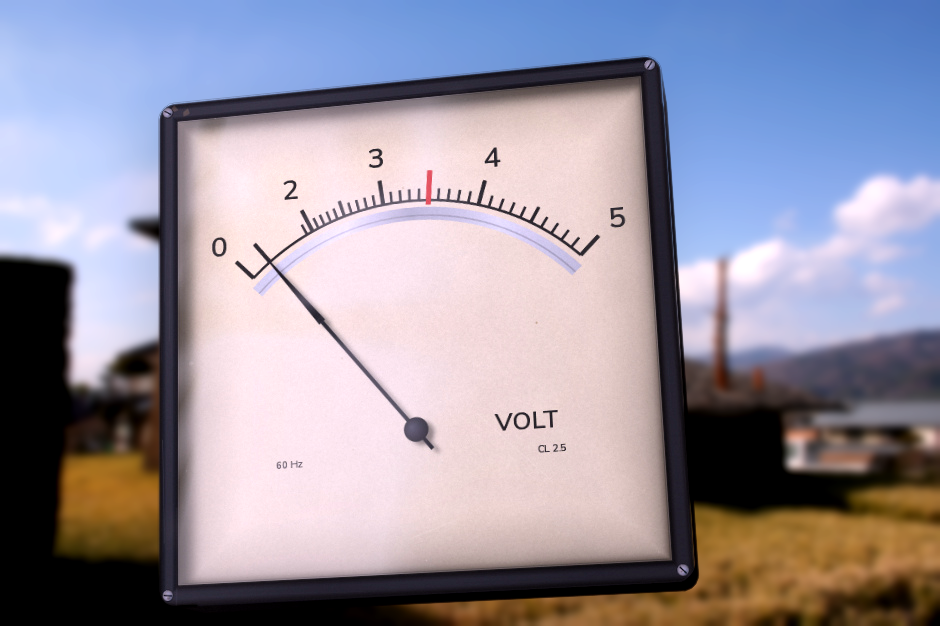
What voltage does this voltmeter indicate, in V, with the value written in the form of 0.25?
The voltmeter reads 1
